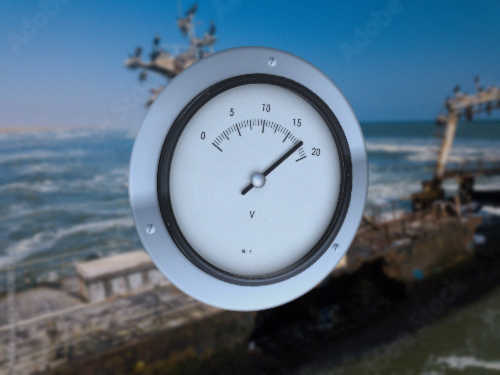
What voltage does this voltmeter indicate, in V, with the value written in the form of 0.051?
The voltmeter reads 17.5
